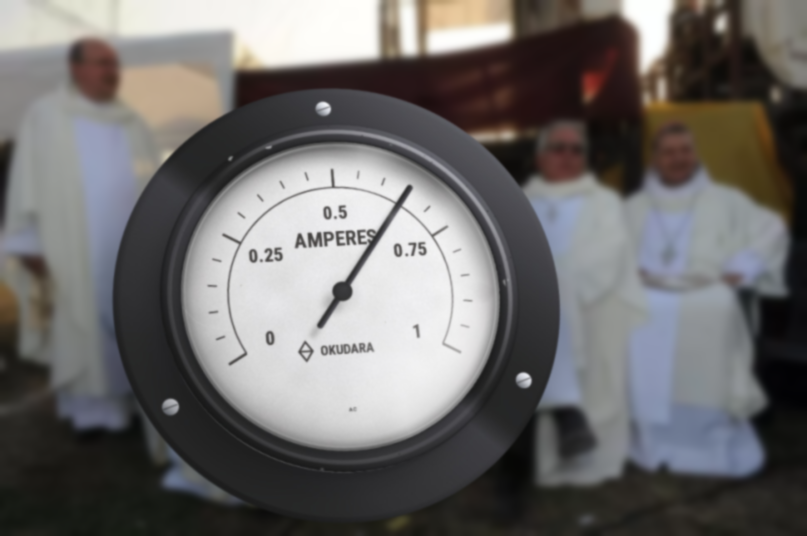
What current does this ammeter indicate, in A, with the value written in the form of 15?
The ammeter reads 0.65
